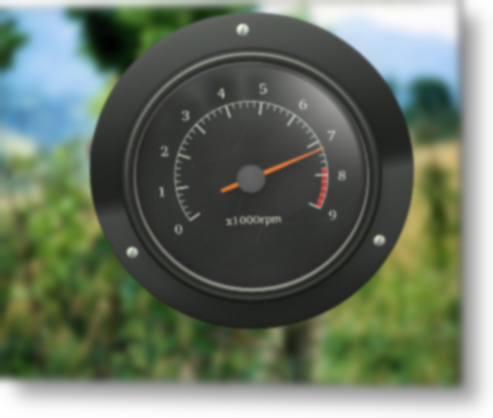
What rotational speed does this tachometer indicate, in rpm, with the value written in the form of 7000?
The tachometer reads 7200
